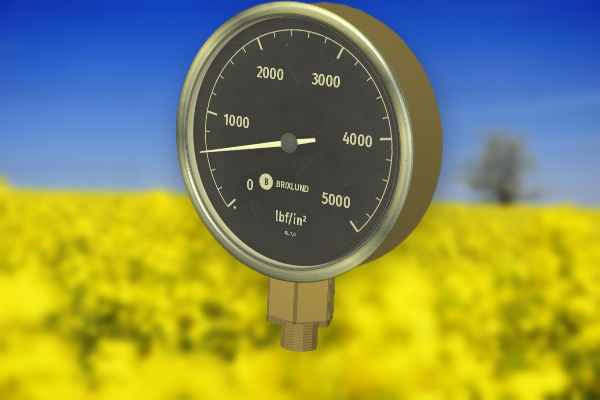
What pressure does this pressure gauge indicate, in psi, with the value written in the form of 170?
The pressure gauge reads 600
